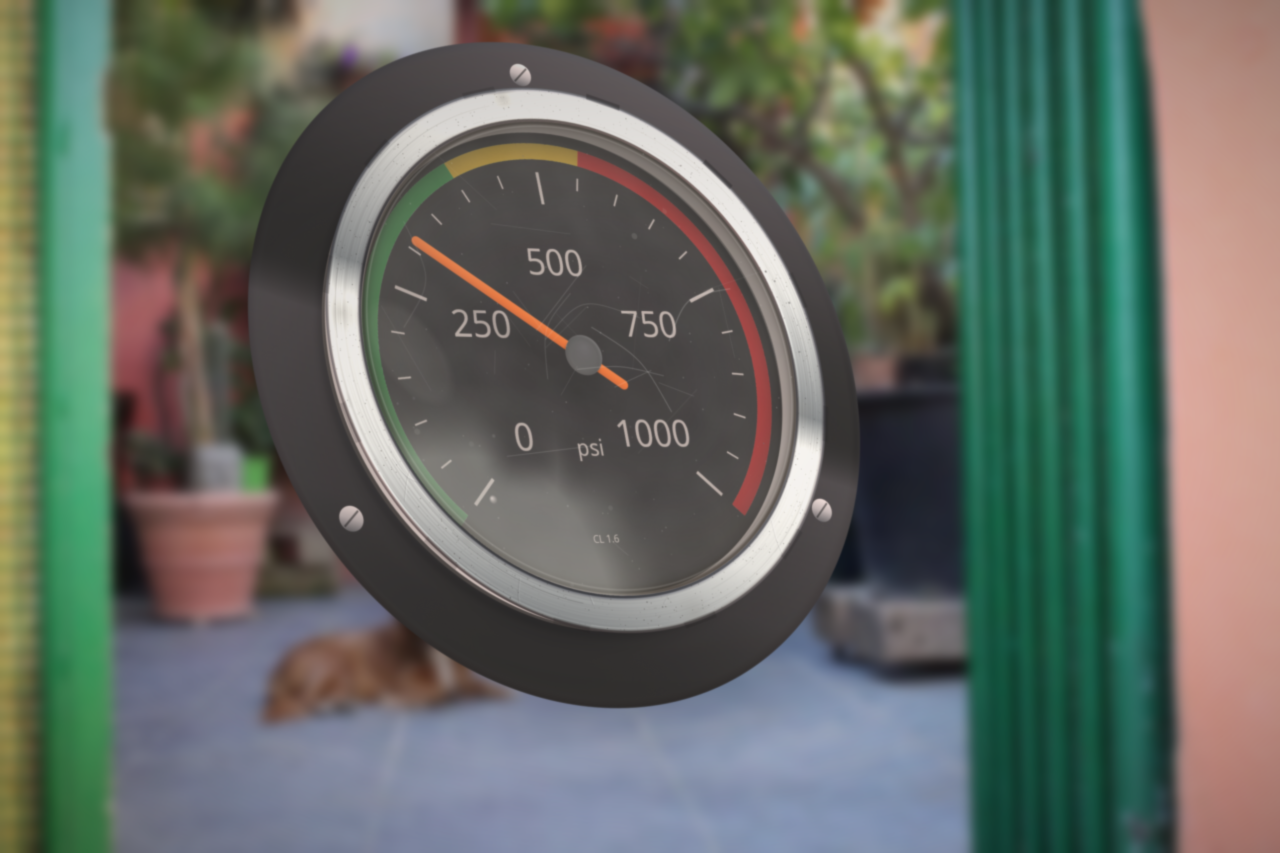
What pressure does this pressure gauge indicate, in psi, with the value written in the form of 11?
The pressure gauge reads 300
